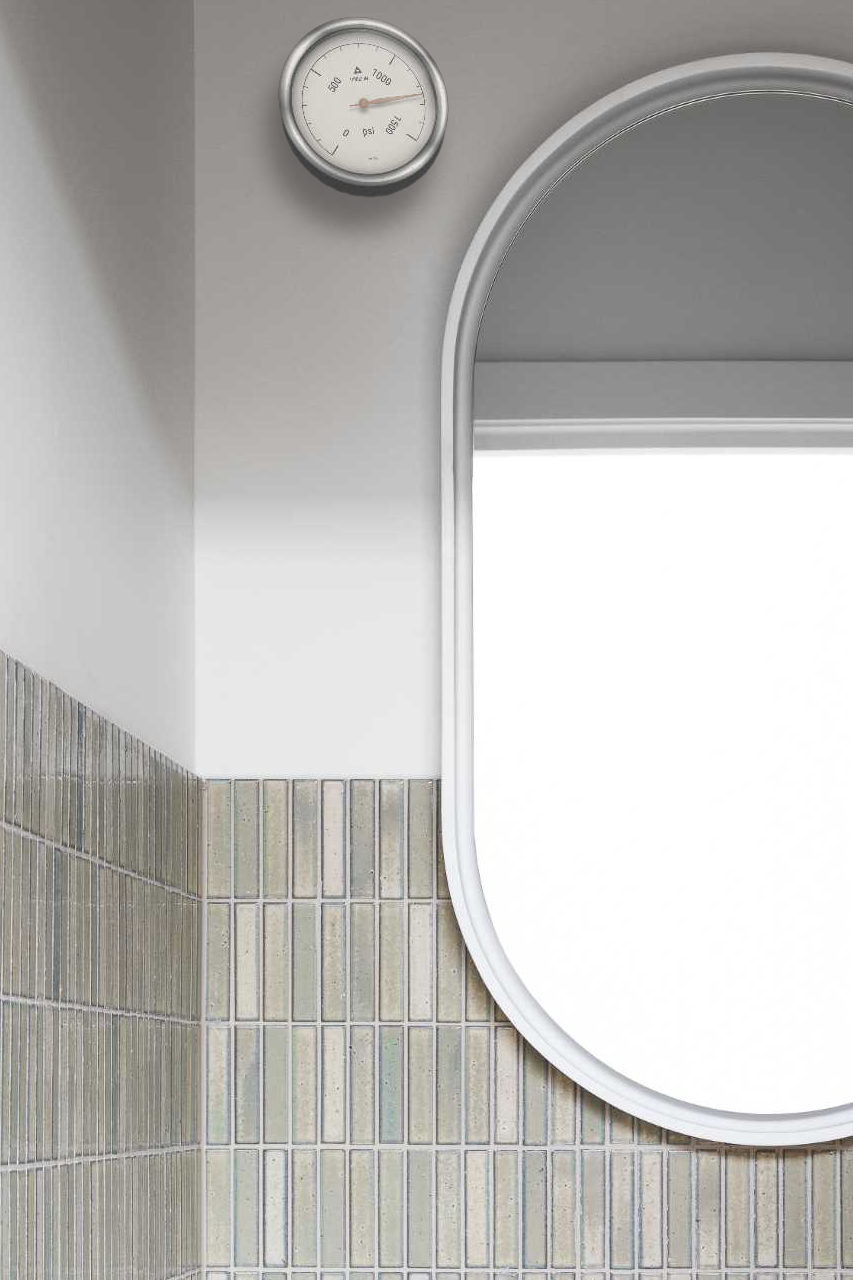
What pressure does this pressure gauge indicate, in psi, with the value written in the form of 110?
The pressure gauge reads 1250
